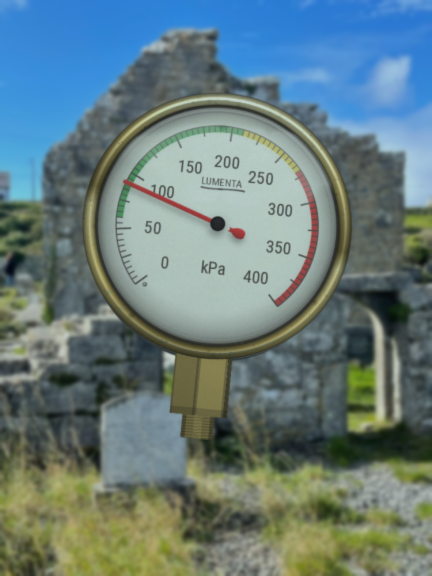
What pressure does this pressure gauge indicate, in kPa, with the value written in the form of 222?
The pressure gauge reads 90
